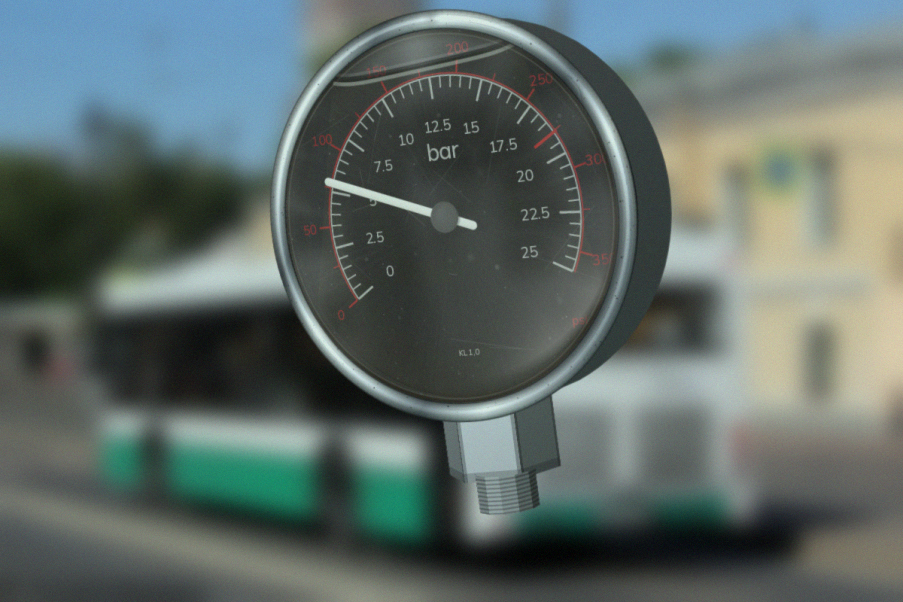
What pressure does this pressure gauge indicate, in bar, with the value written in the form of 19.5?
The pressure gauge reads 5.5
